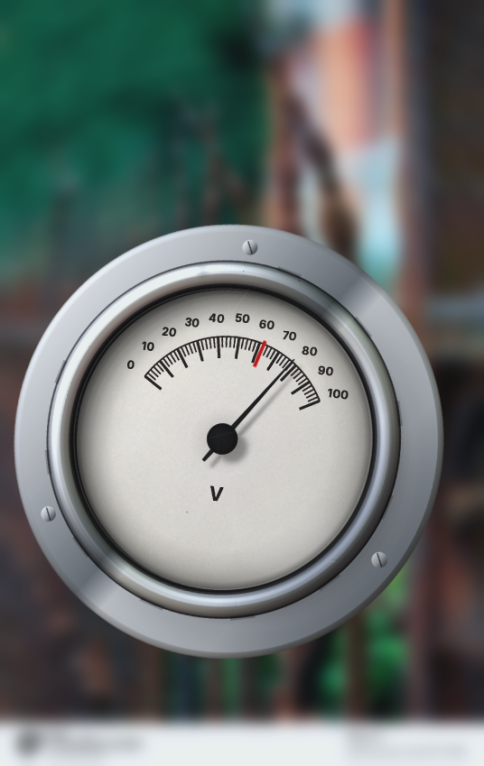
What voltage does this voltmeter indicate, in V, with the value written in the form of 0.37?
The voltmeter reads 78
